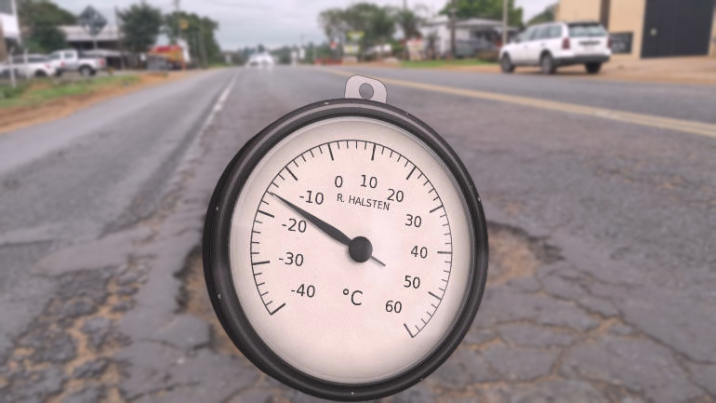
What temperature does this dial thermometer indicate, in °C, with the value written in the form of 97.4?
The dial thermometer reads -16
